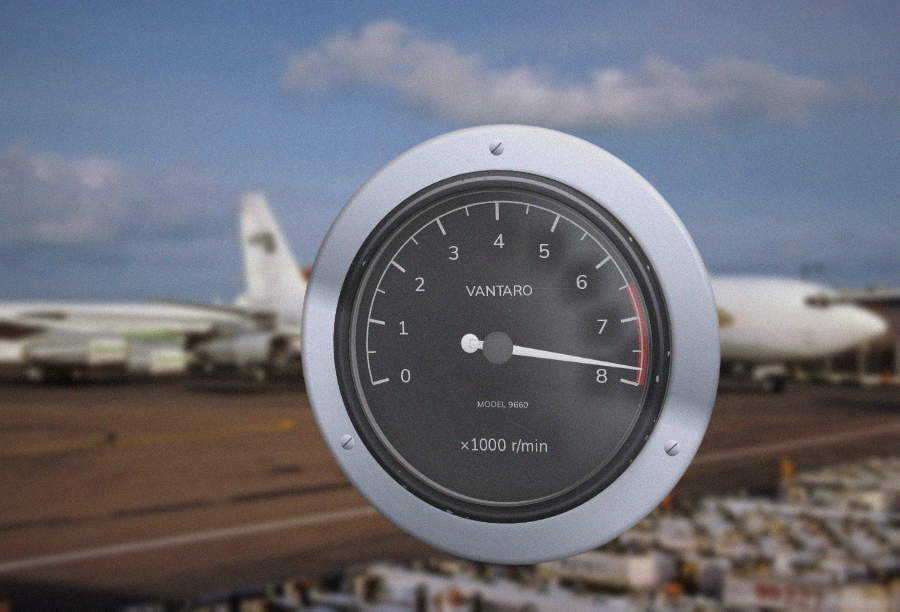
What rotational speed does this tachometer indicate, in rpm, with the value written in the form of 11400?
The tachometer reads 7750
